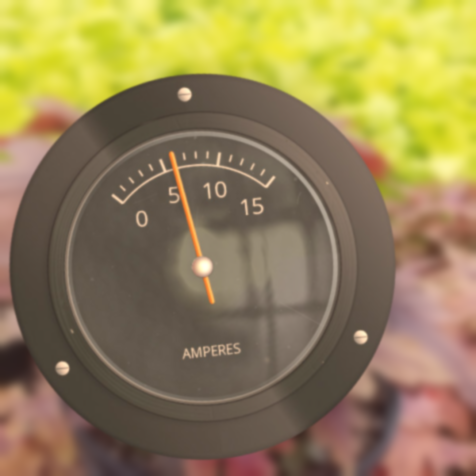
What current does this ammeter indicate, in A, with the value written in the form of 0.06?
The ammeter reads 6
